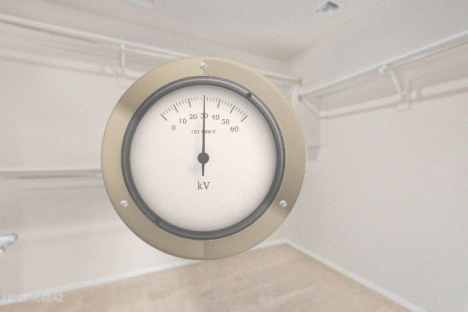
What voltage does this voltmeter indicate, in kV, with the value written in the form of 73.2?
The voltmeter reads 30
